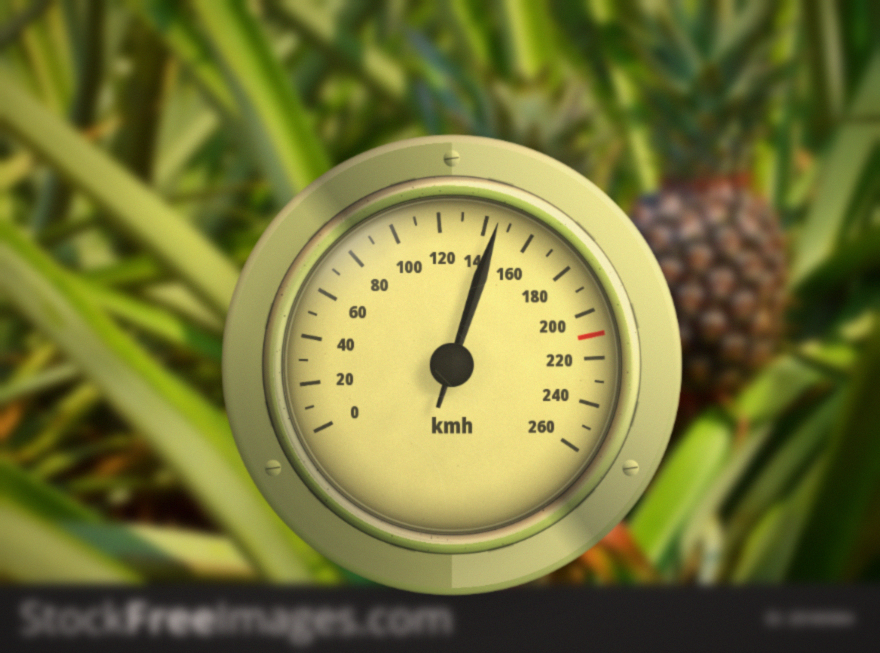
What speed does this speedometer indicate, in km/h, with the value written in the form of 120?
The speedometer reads 145
